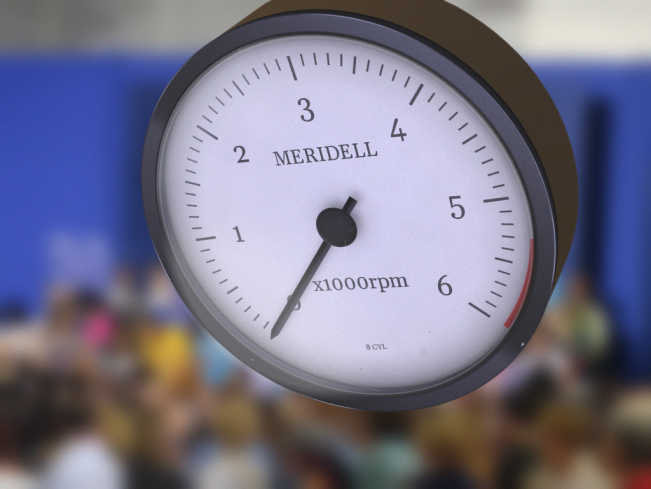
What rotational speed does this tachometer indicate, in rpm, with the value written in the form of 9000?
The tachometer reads 0
